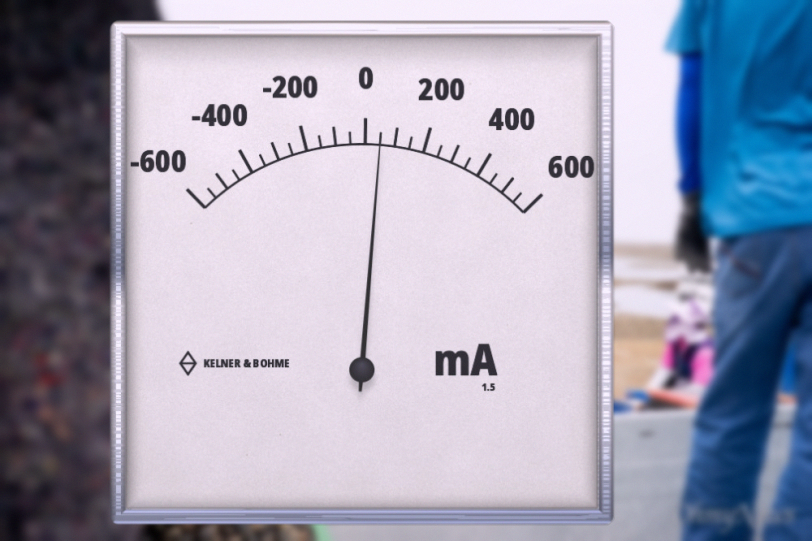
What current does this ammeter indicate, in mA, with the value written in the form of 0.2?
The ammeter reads 50
